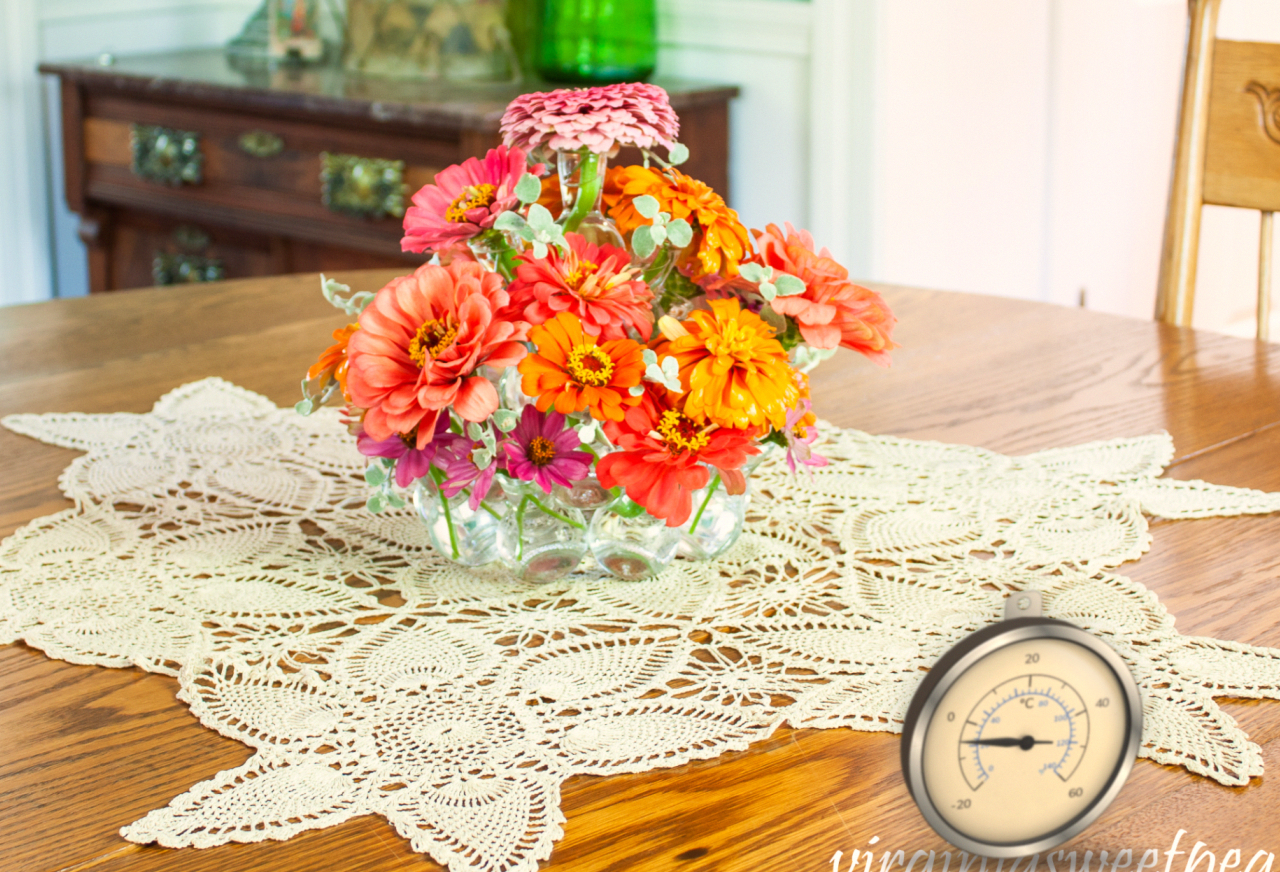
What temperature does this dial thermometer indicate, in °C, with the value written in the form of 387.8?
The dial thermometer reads -5
